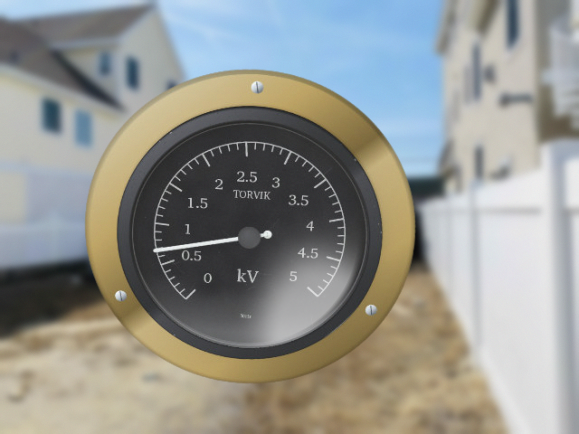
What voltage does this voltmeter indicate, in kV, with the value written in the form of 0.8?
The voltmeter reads 0.7
